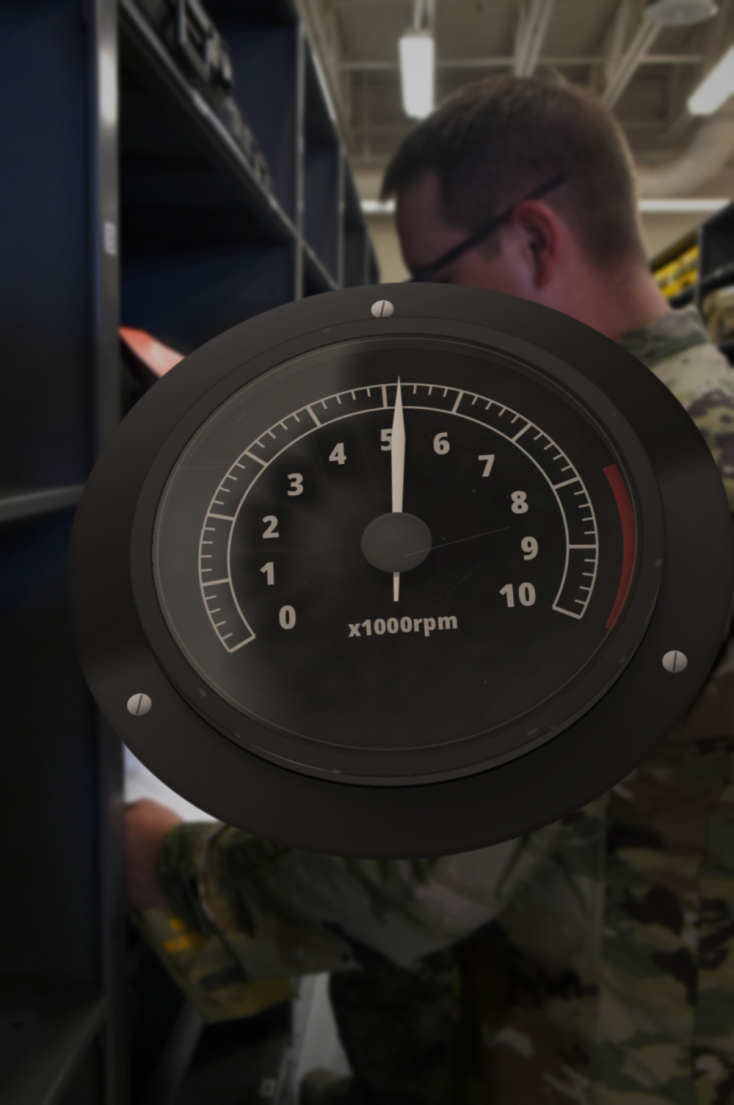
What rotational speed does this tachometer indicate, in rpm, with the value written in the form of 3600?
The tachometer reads 5200
